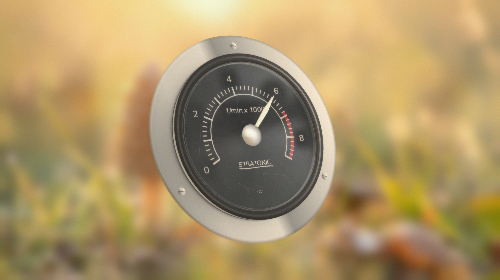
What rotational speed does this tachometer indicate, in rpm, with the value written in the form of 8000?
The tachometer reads 6000
